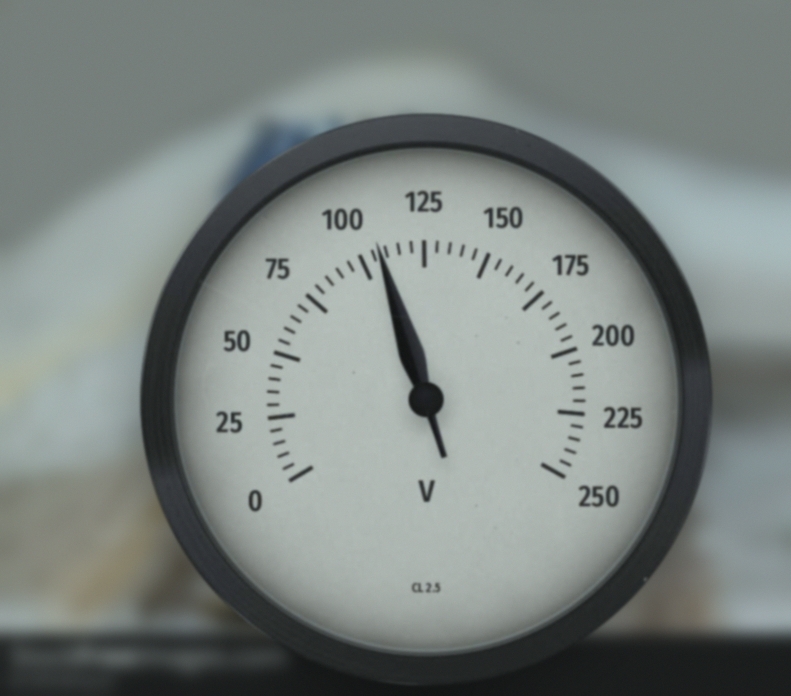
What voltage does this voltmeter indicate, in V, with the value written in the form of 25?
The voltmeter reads 107.5
